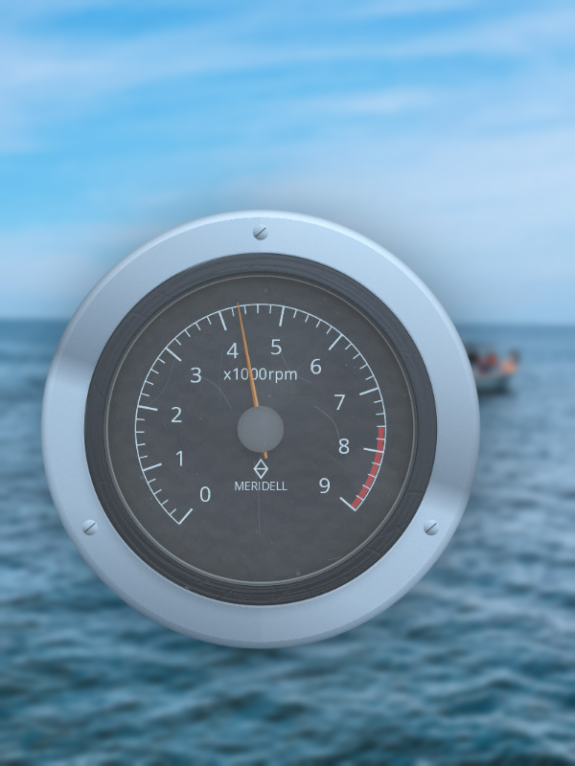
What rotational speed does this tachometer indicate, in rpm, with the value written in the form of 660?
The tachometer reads 4300
